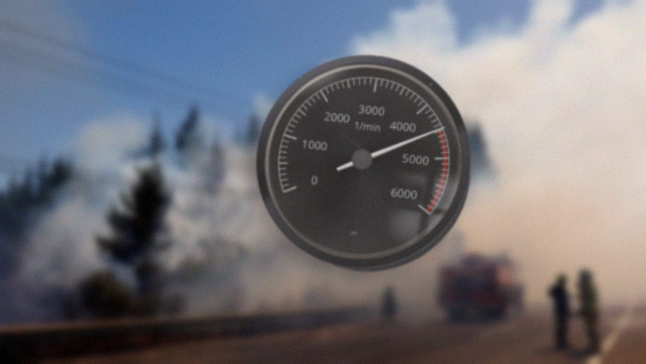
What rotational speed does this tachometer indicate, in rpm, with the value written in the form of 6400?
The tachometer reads 4500
